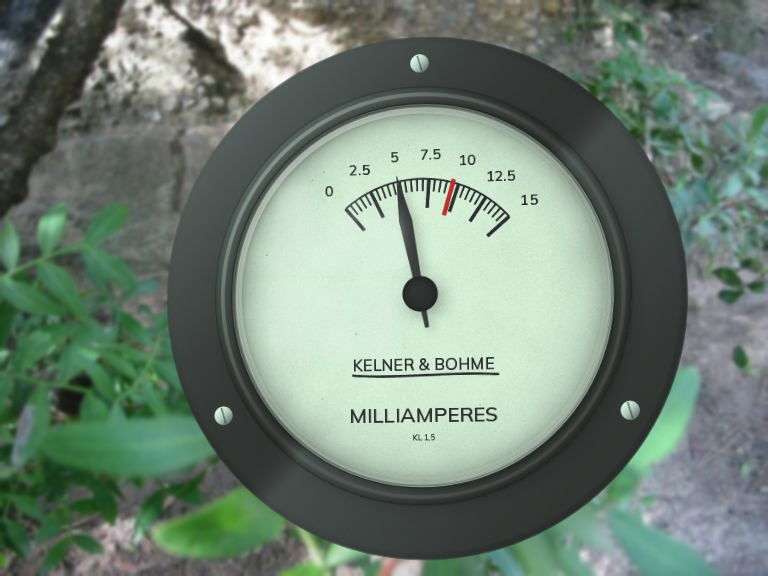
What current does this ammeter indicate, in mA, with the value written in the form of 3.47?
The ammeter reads 5
